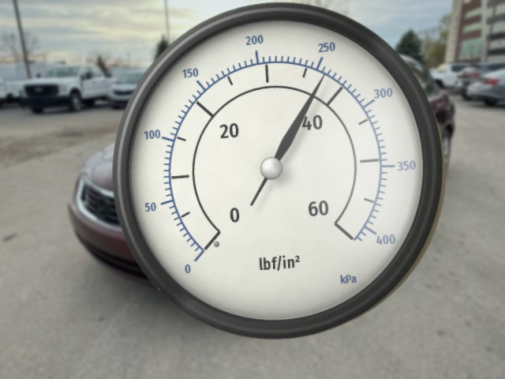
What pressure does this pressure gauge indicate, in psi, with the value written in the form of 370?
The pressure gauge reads 37.5
